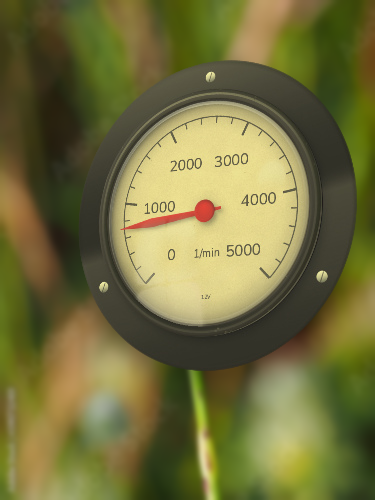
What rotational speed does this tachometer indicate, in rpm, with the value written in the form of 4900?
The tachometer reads 700
